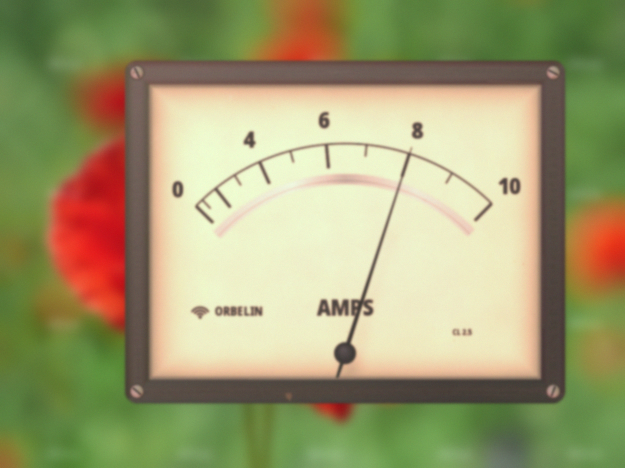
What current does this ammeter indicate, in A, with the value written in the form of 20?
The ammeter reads 8
